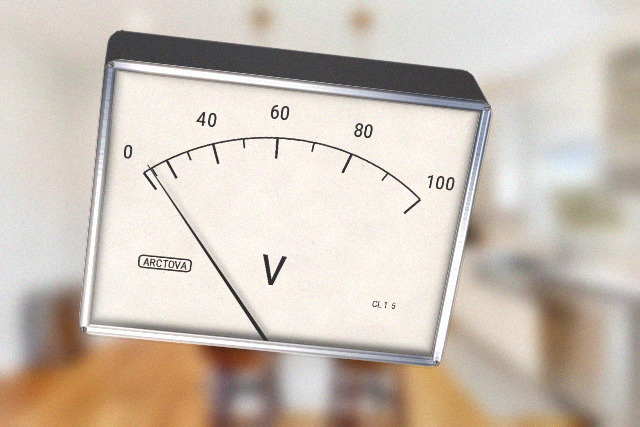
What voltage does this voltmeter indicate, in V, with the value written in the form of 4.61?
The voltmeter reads 10
